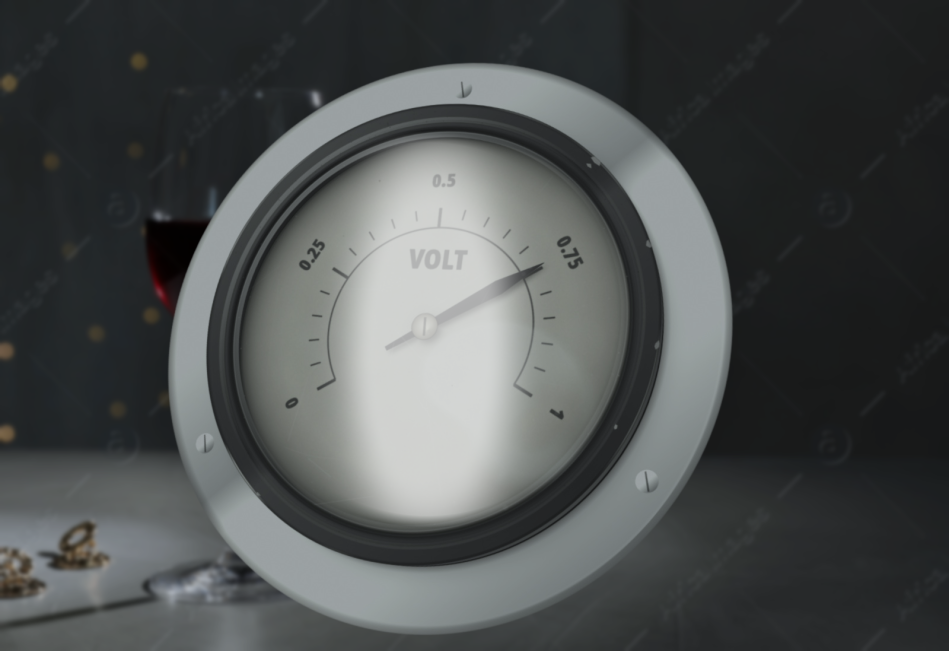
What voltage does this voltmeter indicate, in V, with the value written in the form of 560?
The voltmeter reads 0.75
